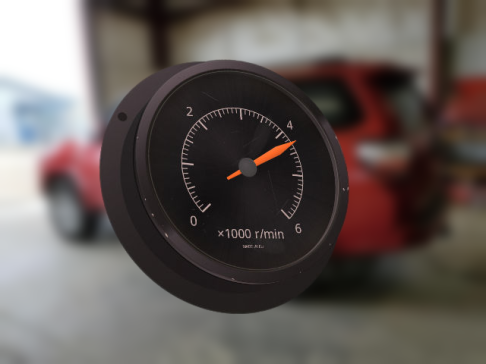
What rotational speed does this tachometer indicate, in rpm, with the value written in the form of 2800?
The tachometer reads 4300
